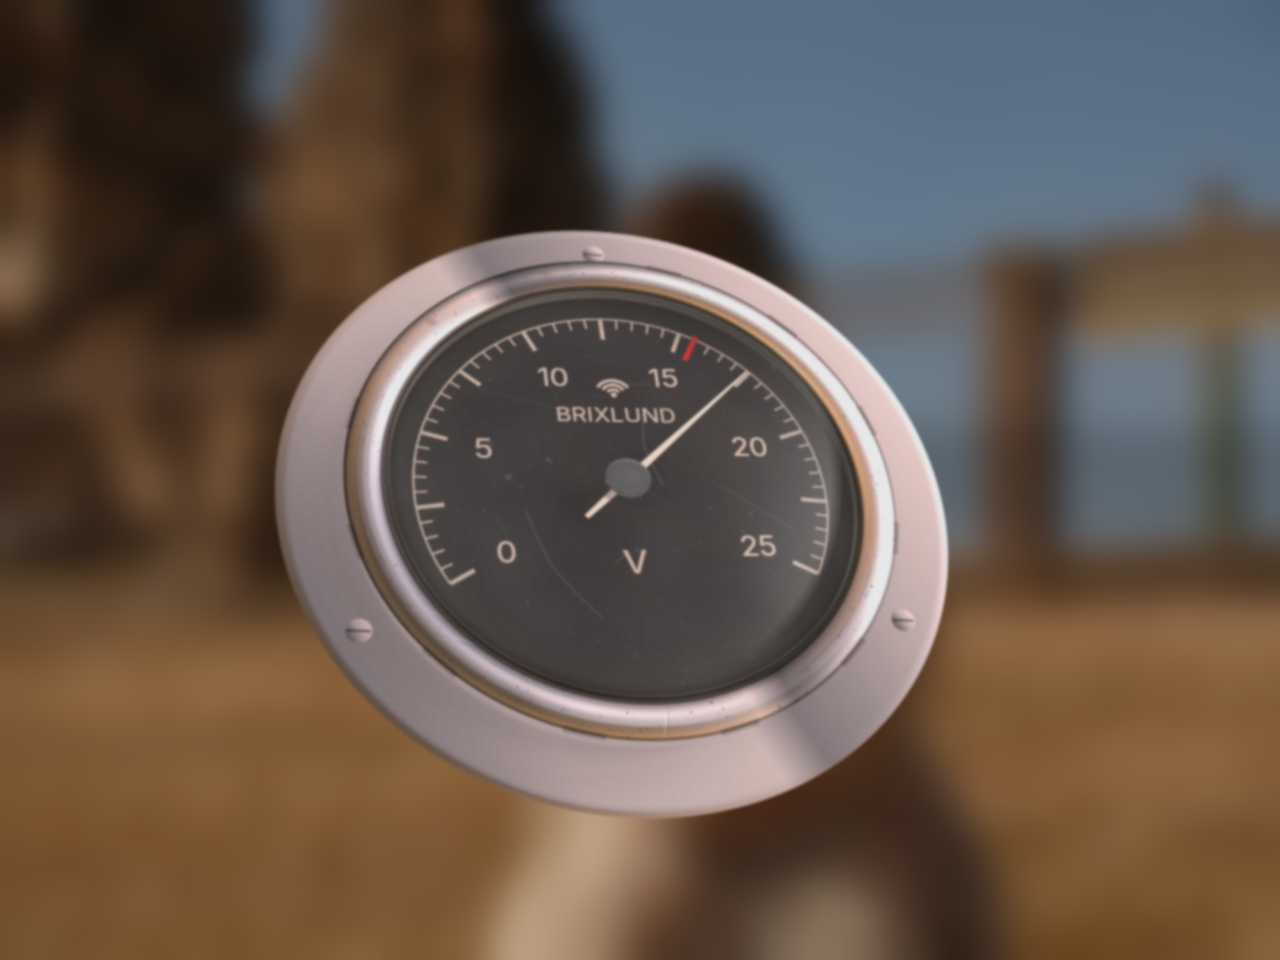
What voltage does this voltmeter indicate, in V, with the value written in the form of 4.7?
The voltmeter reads 17.5
